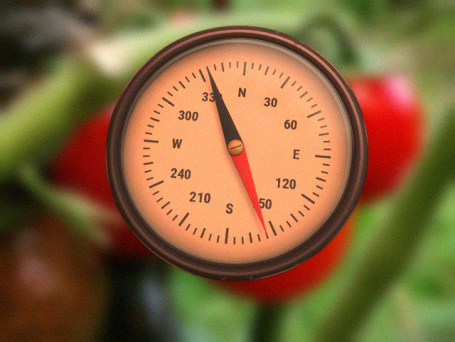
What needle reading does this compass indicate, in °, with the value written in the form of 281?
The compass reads 155
